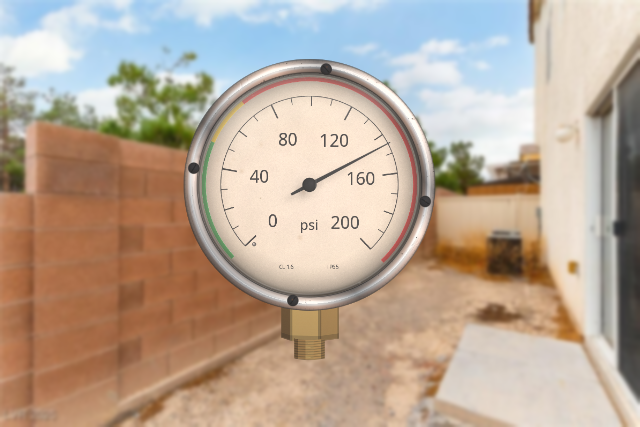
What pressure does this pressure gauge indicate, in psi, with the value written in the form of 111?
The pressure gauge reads 145
